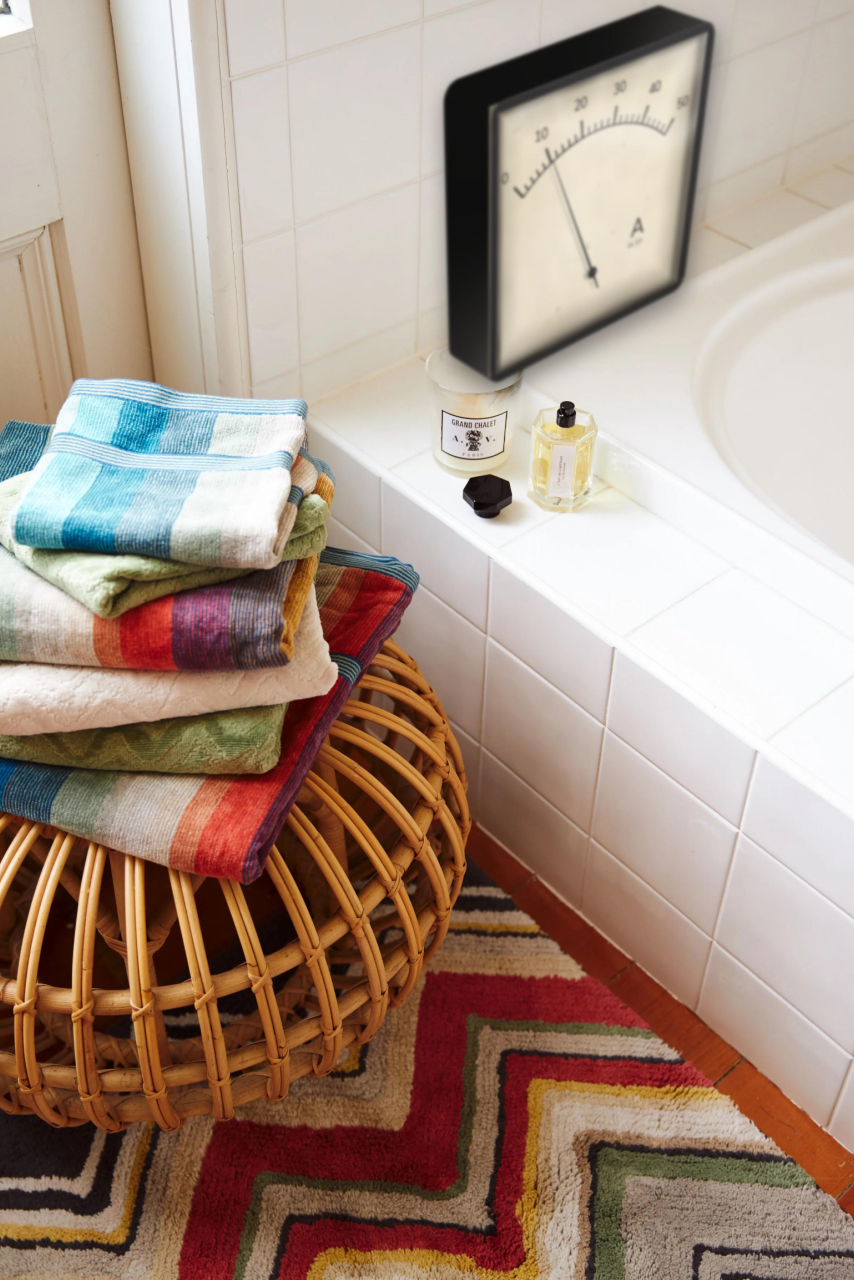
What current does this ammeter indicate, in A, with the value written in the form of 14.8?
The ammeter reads 10
